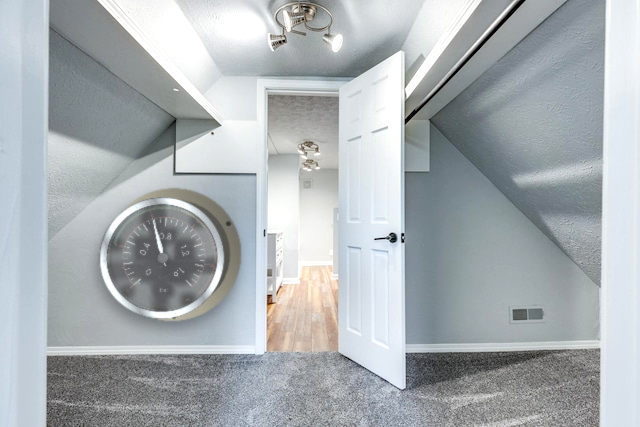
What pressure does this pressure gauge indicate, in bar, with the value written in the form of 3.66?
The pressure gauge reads 0.7
